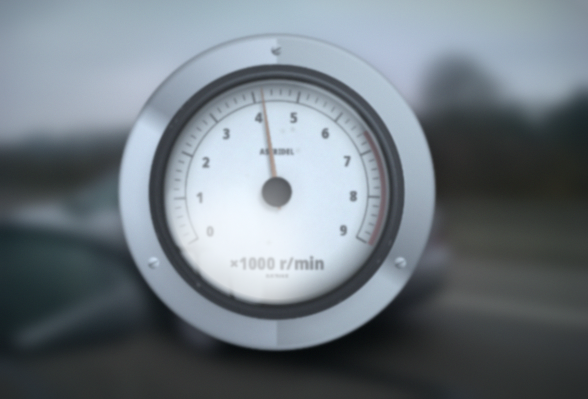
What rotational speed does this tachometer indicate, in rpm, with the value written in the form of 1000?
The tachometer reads 4200
